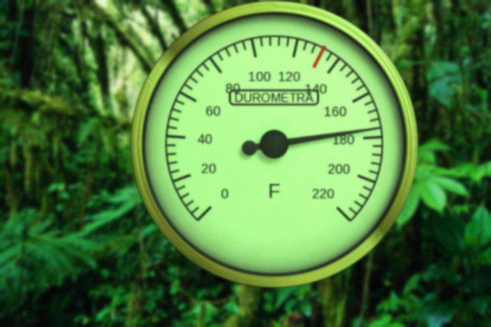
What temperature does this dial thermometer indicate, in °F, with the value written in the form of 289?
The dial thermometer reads 176
